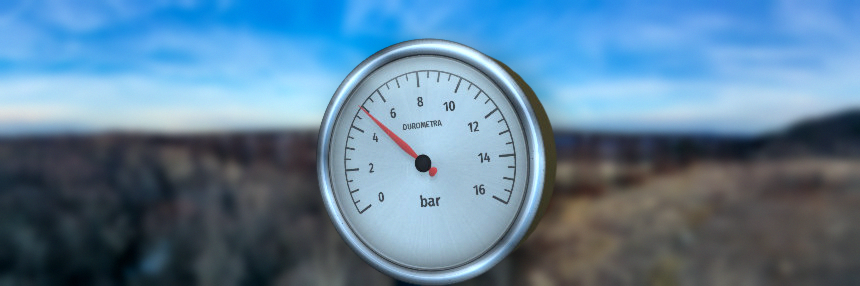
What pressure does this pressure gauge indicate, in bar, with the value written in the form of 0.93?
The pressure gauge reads 5
